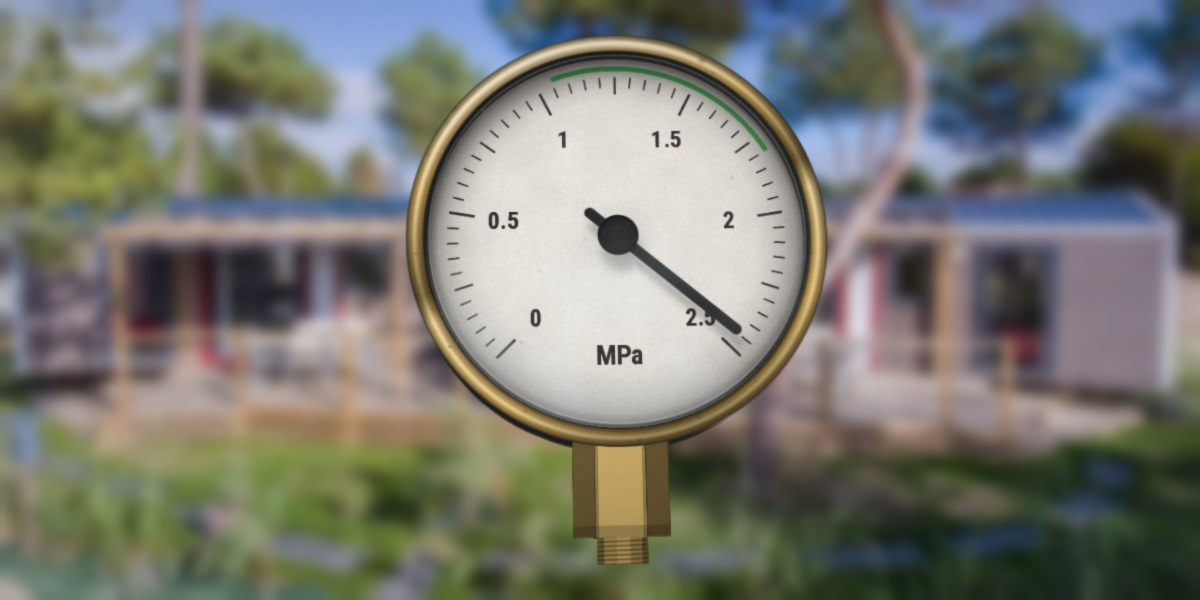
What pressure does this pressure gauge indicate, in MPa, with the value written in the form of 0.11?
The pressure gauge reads 2.45
